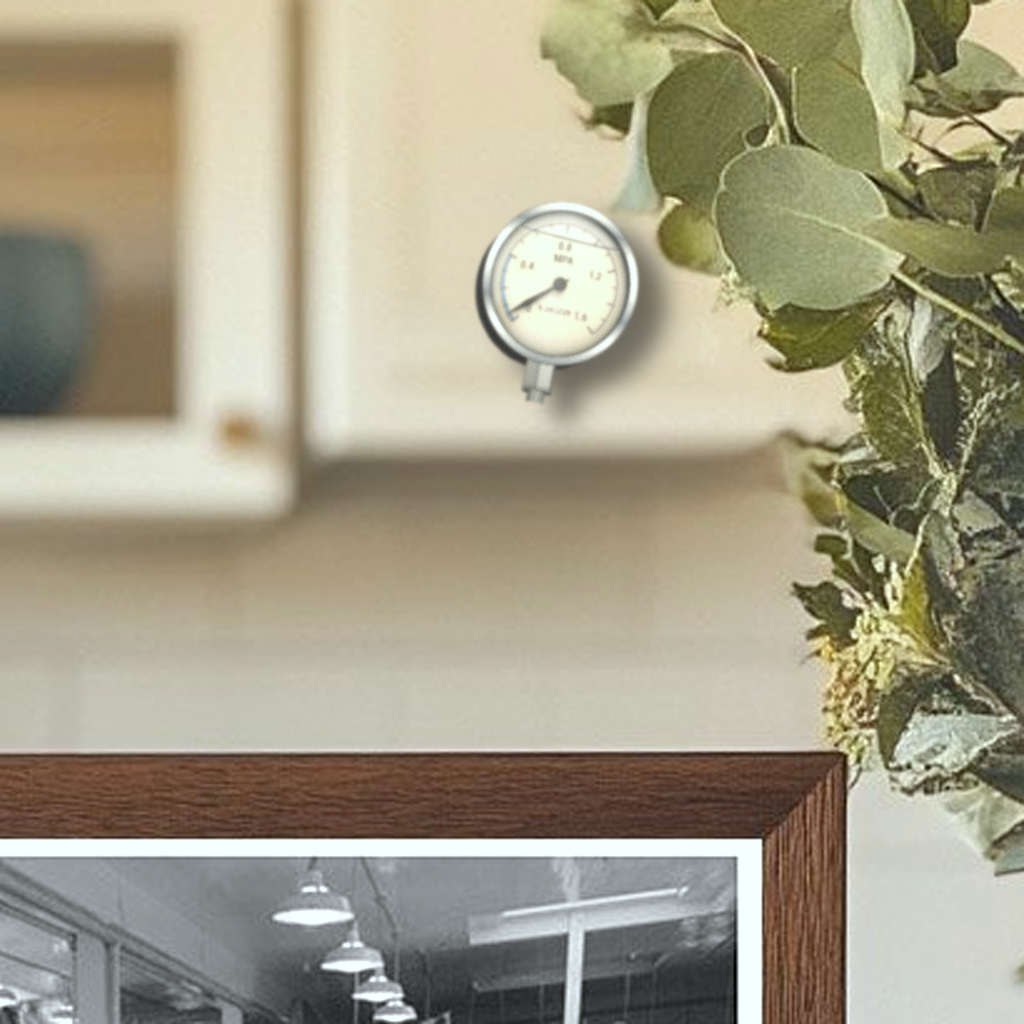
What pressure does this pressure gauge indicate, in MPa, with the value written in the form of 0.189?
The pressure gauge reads 0.05
